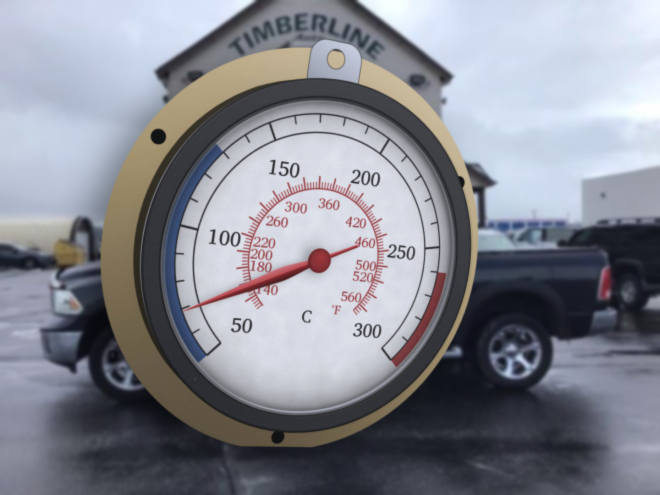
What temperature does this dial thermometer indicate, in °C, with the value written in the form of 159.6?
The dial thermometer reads 70
